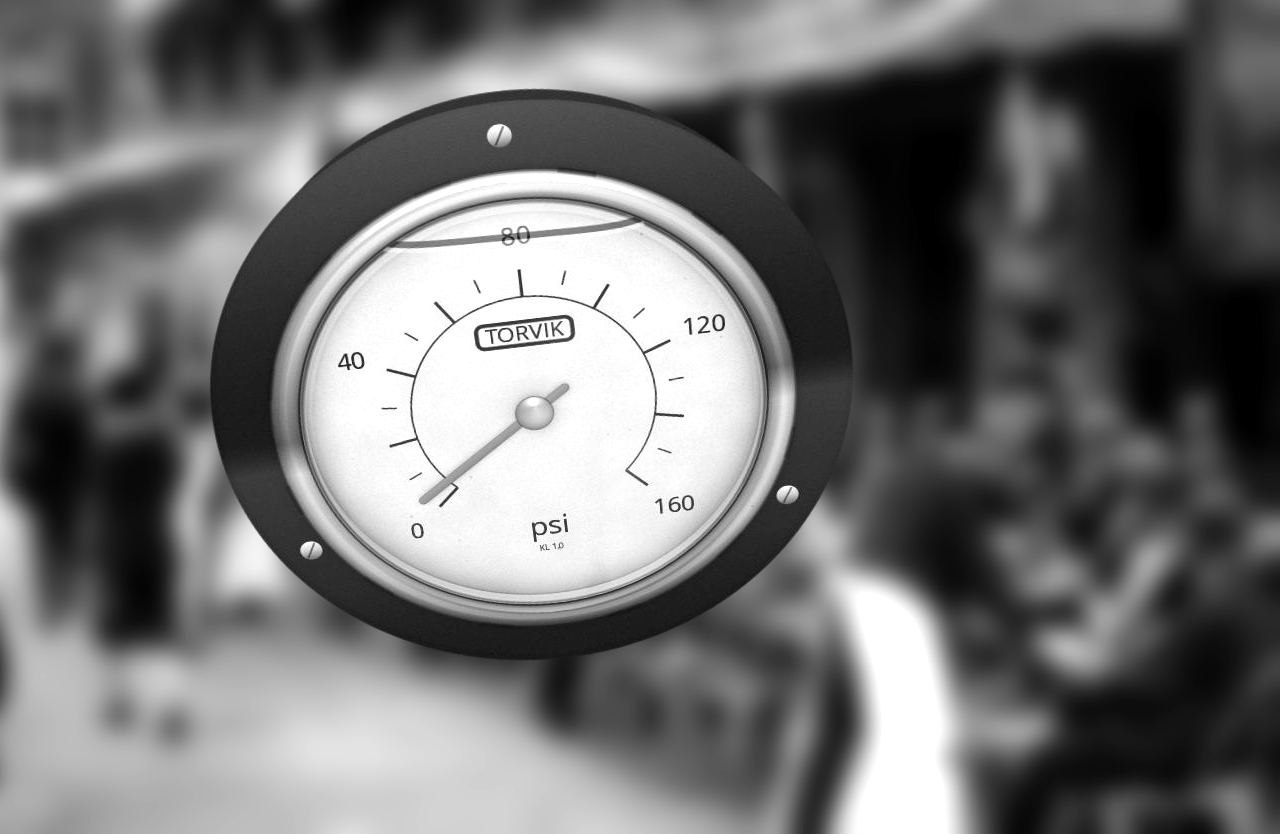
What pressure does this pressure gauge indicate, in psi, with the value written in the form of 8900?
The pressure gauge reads 5
